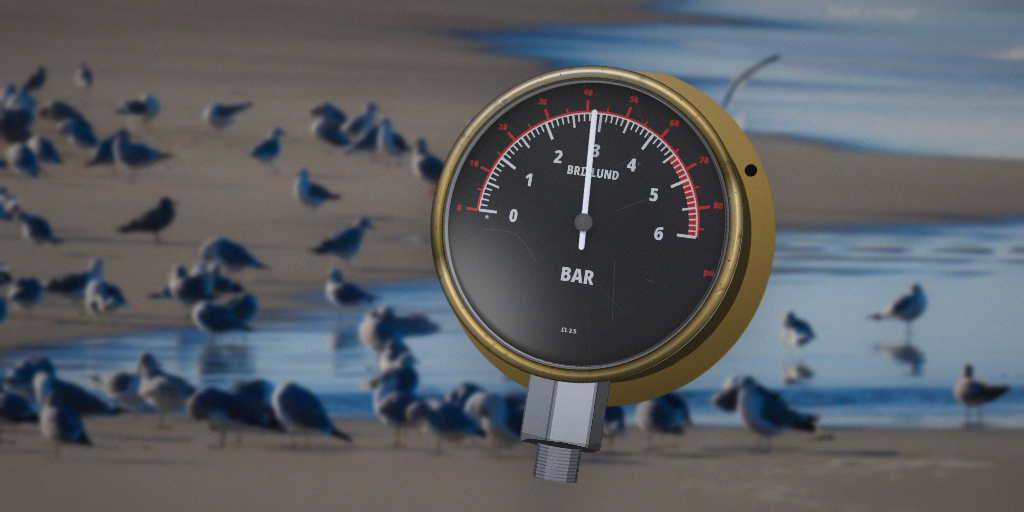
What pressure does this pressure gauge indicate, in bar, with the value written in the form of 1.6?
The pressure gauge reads 2.9
